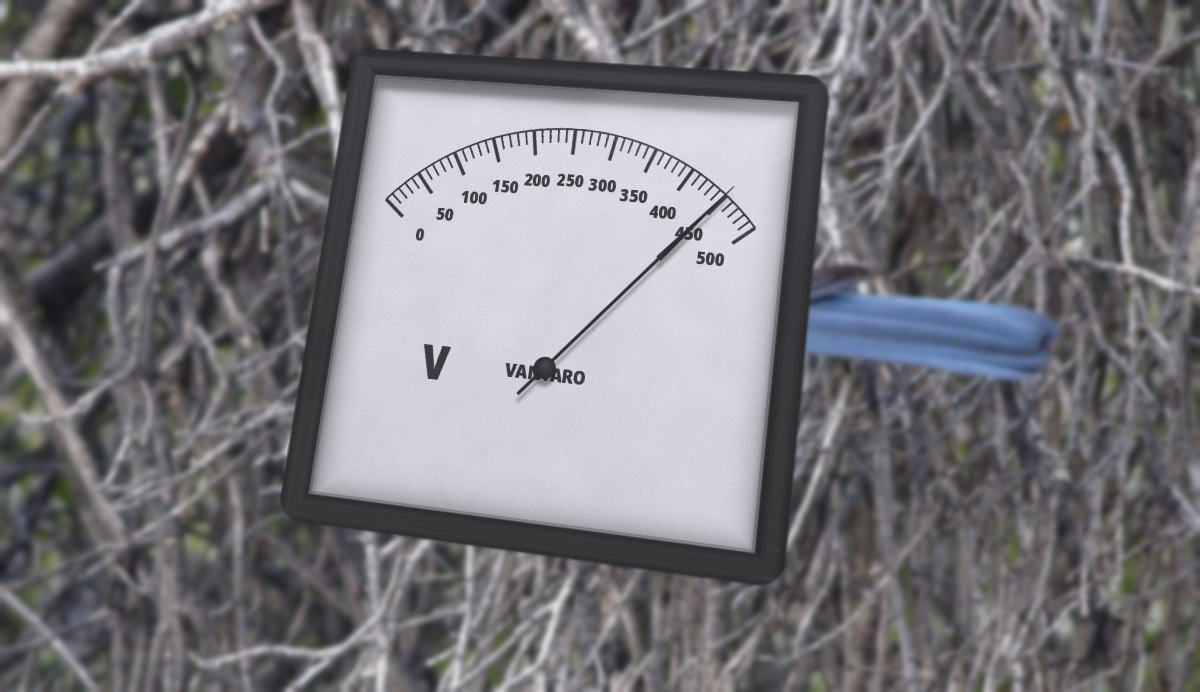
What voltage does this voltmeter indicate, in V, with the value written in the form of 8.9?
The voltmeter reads 450
